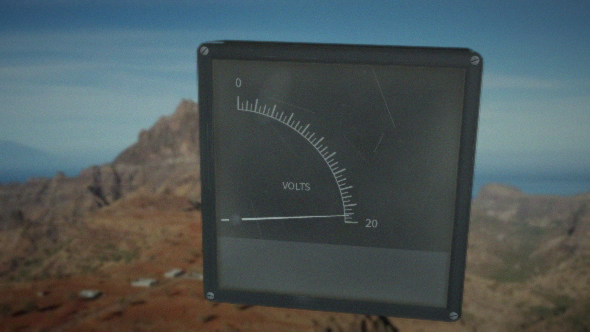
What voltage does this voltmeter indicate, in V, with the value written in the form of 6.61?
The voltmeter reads 19
